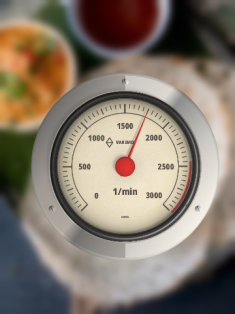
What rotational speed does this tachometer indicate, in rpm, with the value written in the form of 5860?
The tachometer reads 1750
